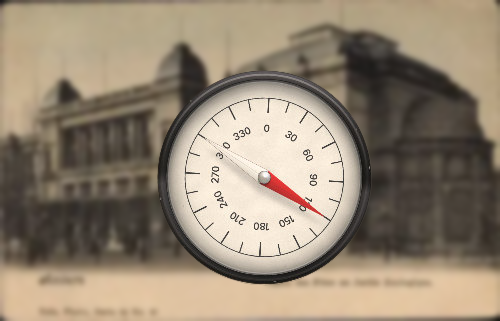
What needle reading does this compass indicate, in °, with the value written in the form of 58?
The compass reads 120
